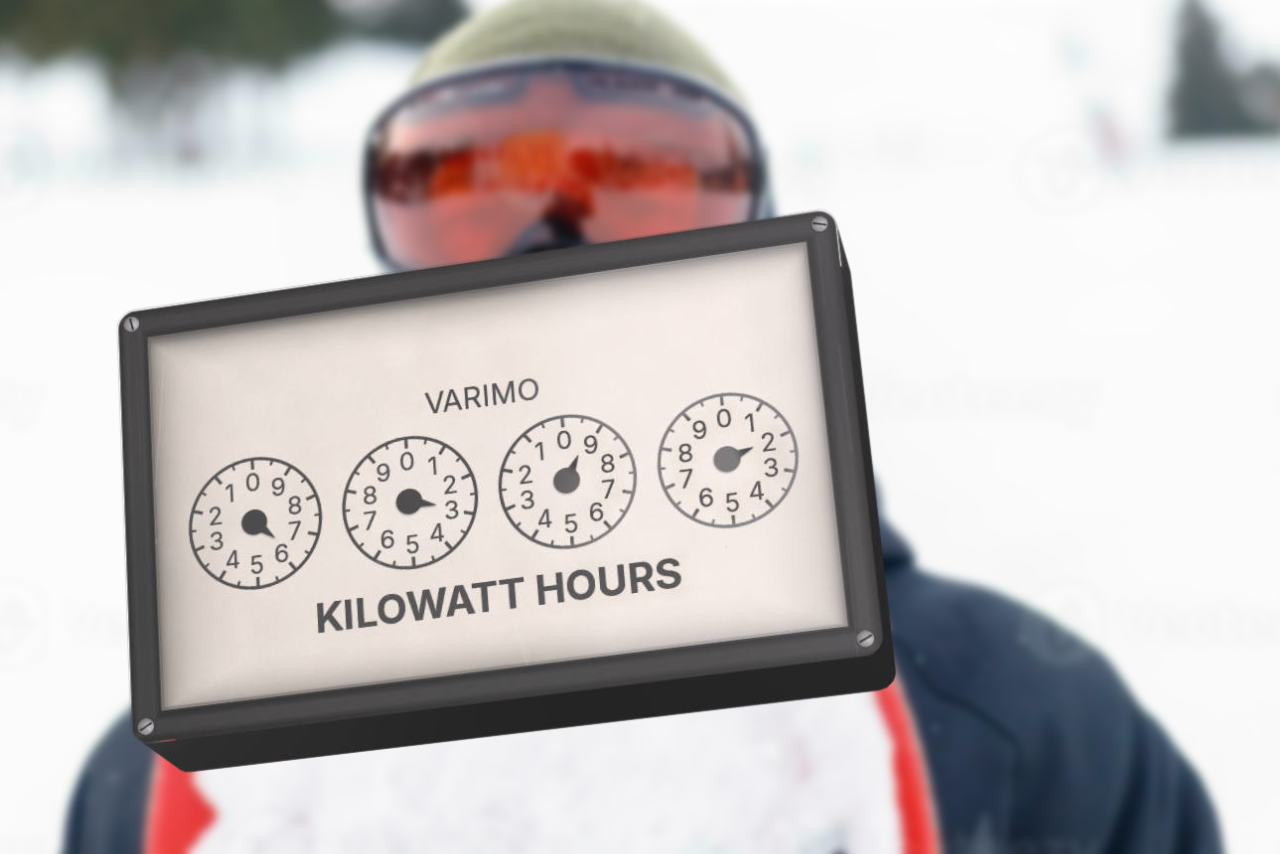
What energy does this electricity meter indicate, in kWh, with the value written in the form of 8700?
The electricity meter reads 6292
